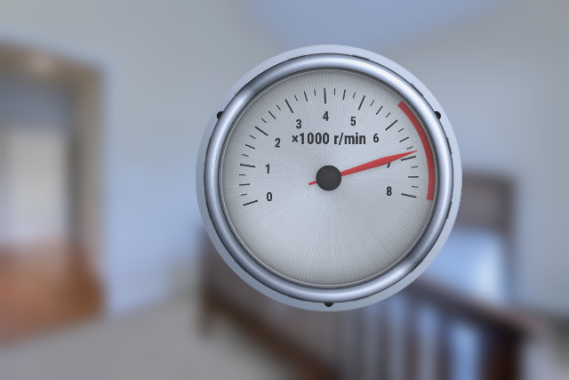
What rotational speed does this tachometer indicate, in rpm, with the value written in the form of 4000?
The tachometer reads 6875
